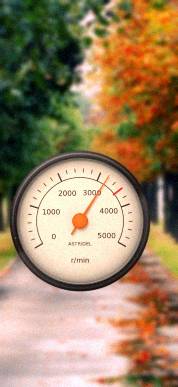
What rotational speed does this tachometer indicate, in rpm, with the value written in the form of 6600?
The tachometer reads 3200
